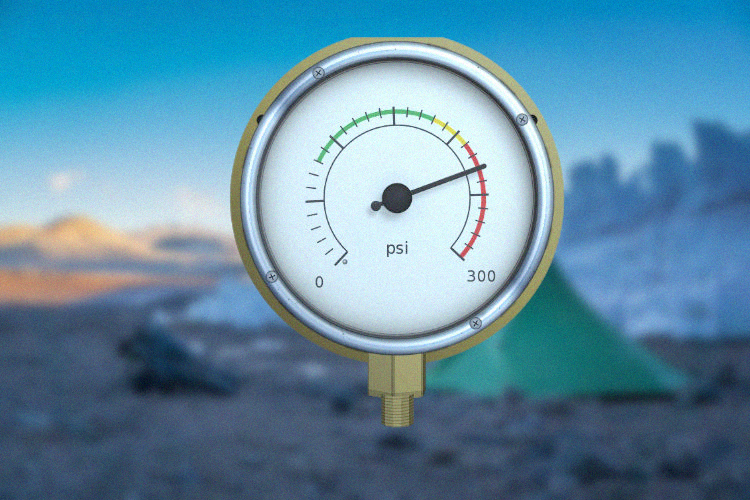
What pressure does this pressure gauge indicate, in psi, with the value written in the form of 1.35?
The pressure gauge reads 230
